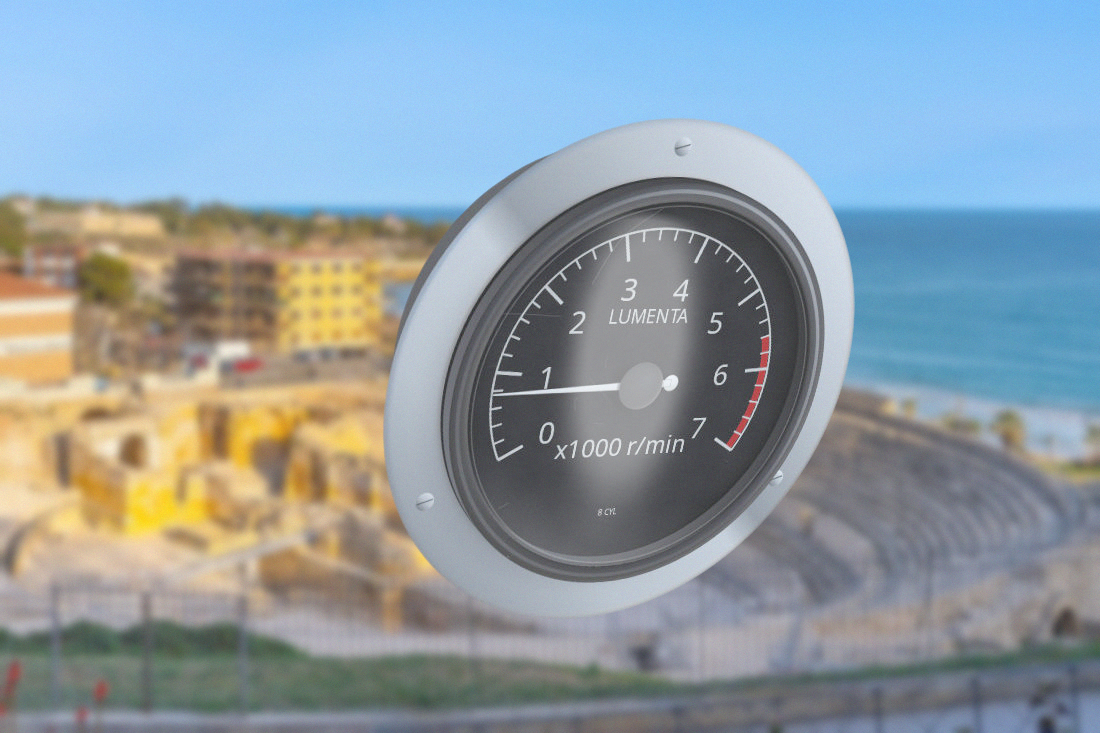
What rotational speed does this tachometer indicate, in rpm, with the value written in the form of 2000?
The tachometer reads 800
